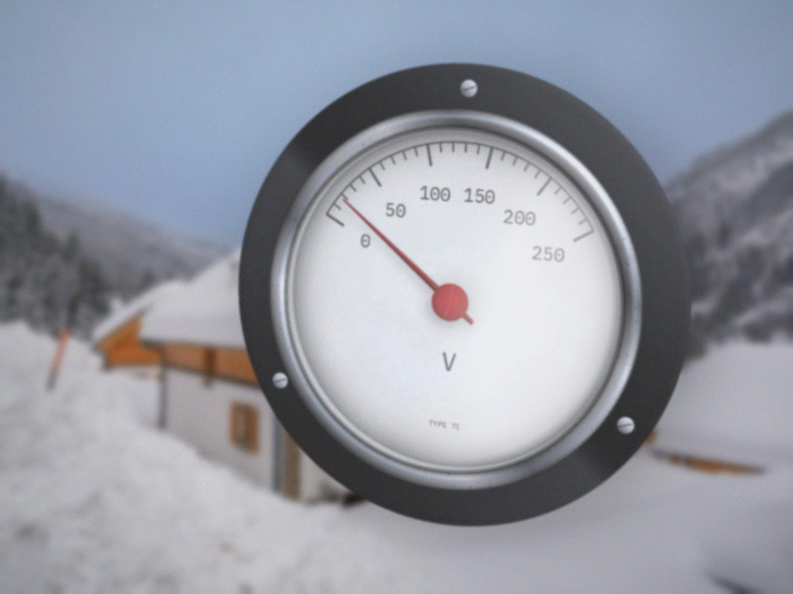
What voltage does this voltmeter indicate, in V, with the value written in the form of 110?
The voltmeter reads 20
